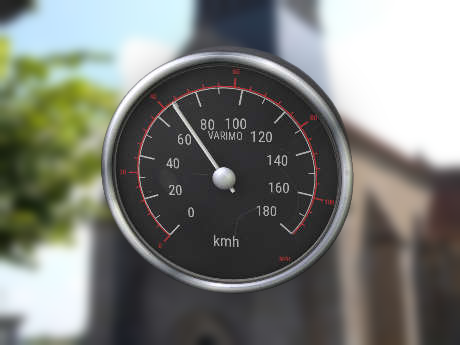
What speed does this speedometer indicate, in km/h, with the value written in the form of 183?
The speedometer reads 70
